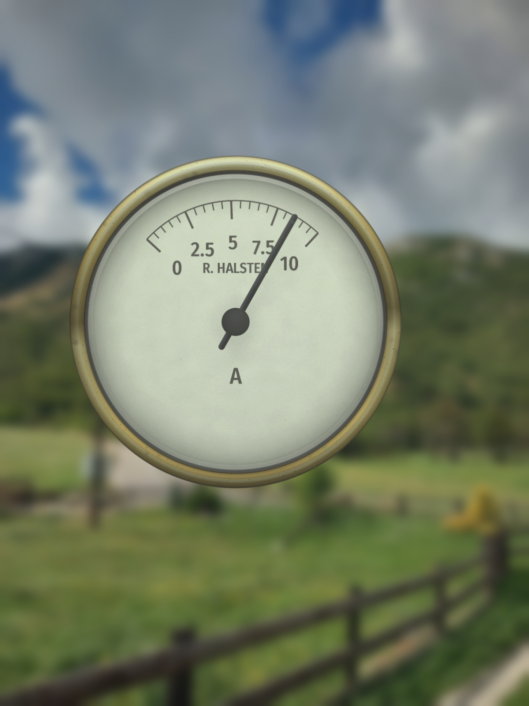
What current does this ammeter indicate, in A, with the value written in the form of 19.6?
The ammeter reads 8.5
